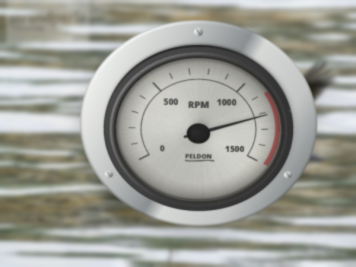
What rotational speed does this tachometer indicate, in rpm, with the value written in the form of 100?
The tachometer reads 1200
